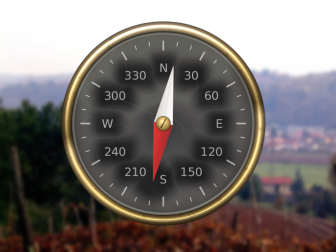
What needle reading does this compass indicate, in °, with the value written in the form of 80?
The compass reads 190
